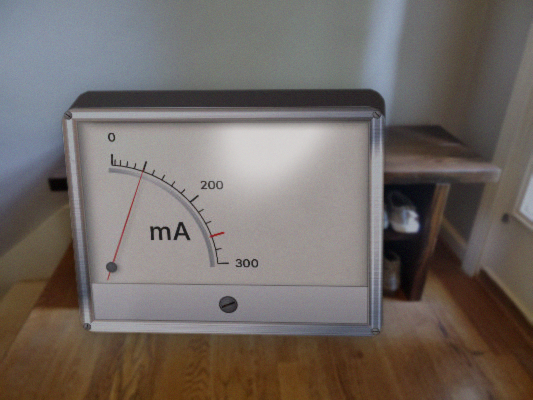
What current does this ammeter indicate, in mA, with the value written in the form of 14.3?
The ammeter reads 100
